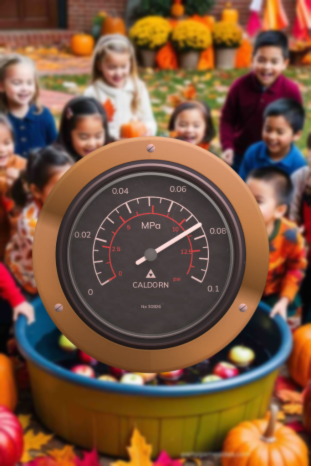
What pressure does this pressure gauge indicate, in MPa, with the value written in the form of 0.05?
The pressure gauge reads 0.075
